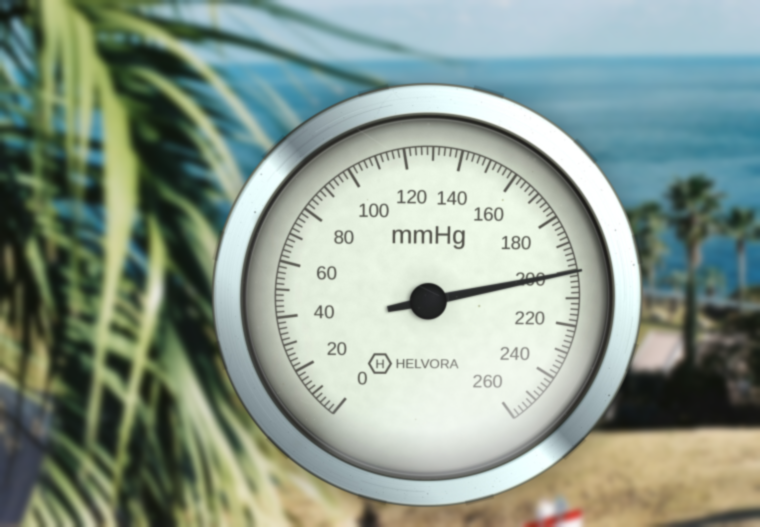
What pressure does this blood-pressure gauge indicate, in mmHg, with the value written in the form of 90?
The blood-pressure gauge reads 200
